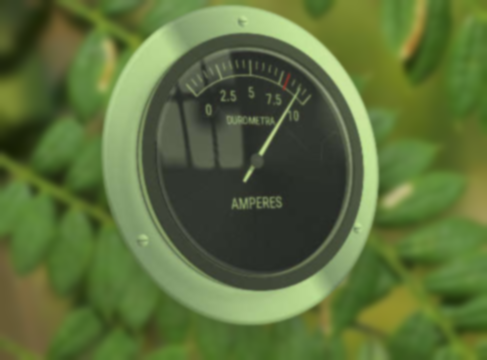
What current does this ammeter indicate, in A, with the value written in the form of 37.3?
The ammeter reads 9
